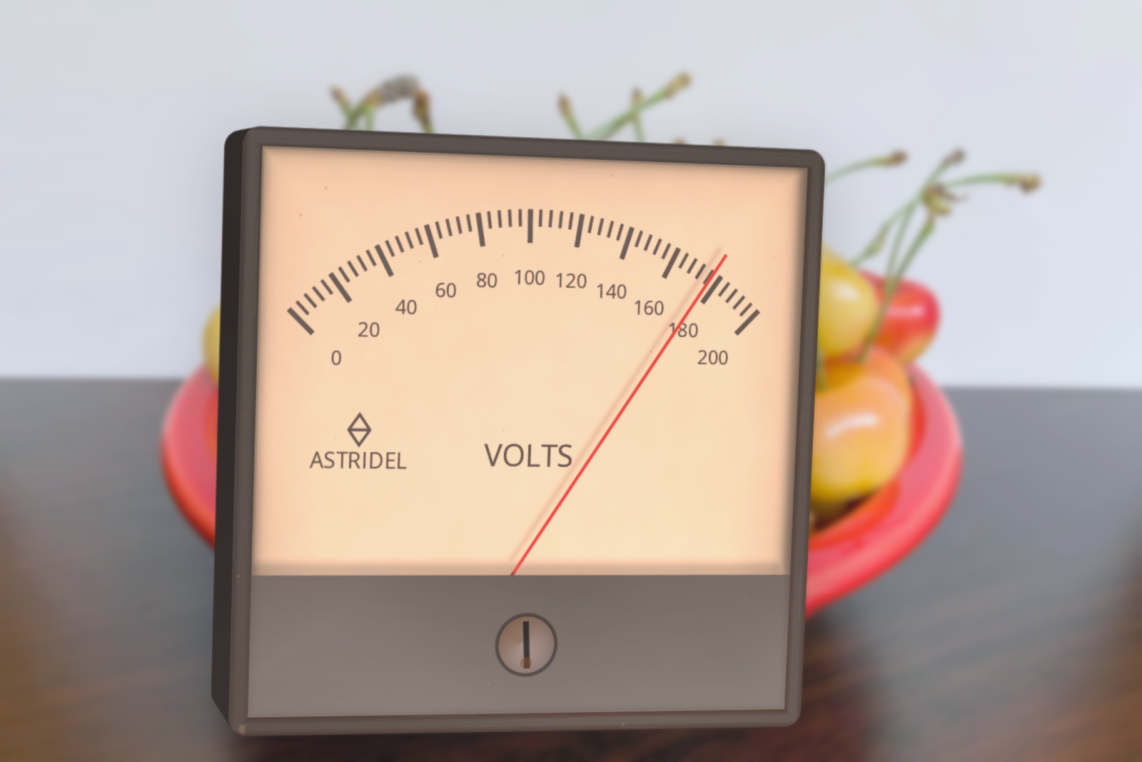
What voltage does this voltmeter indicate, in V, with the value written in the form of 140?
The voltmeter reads 176
